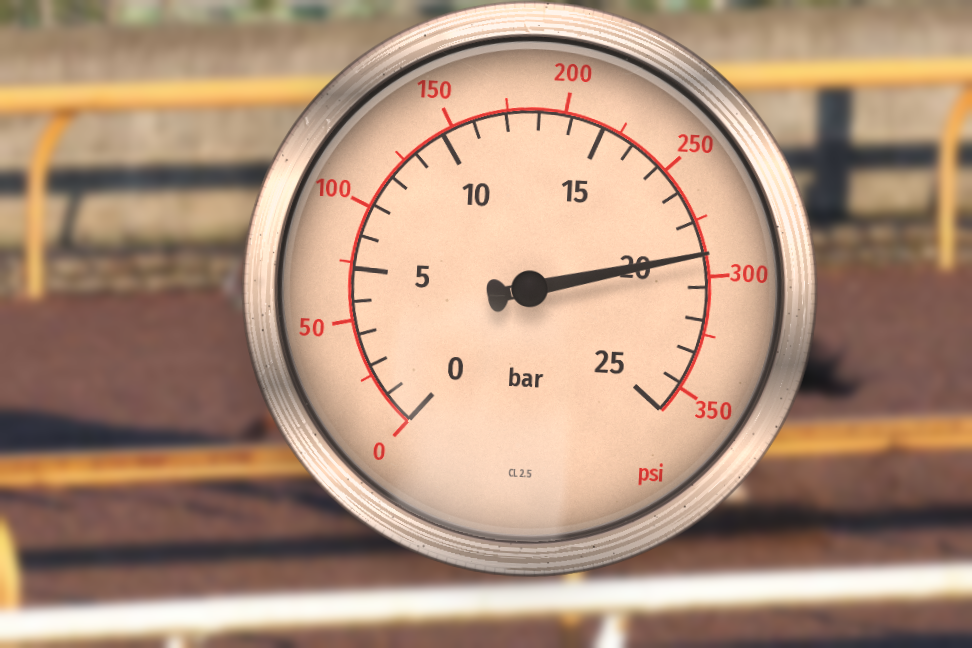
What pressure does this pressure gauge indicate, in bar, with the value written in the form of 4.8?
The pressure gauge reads 20
